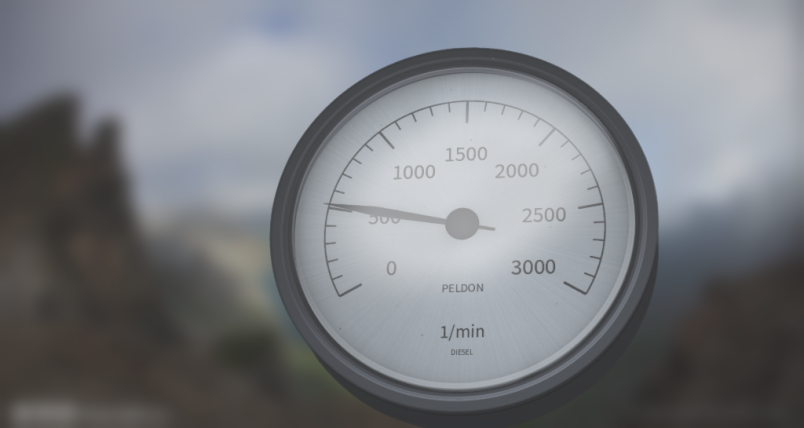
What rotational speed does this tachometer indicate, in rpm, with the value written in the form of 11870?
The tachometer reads 500
